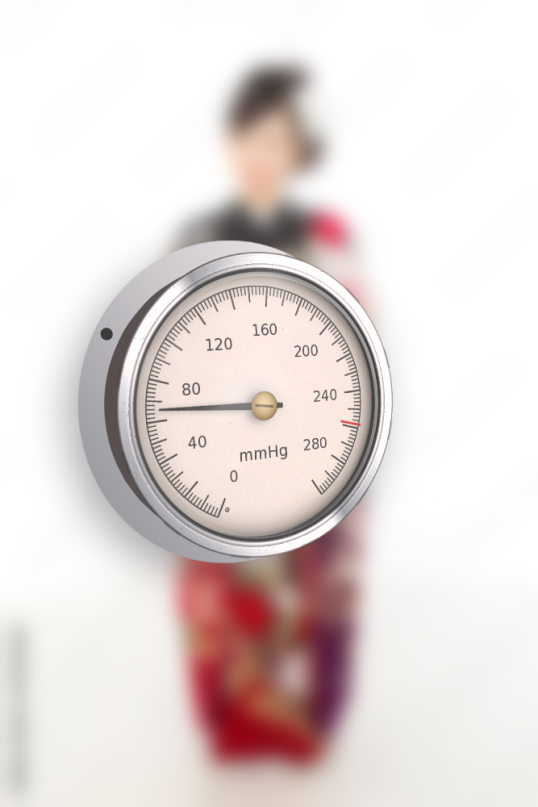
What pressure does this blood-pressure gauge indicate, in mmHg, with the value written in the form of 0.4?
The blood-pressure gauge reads 66
